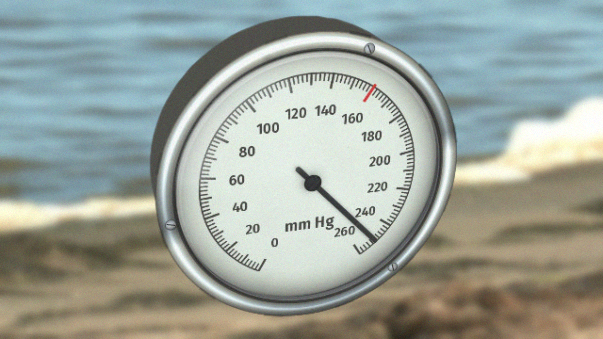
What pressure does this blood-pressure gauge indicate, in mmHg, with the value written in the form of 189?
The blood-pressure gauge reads 250
